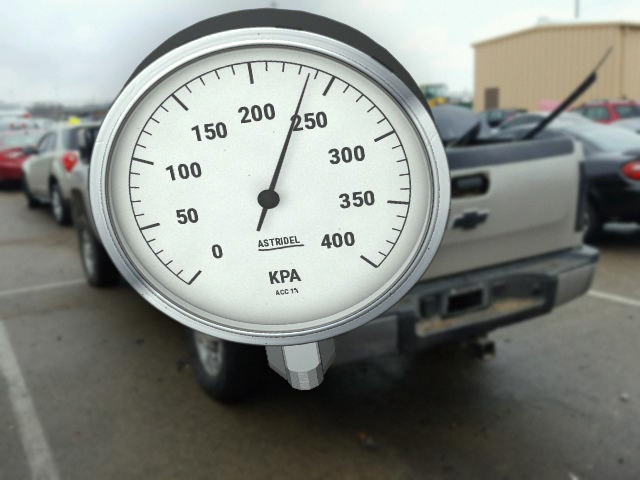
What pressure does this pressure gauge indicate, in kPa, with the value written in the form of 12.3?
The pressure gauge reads 235
